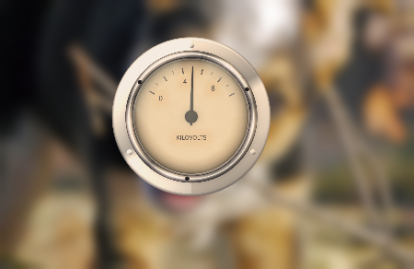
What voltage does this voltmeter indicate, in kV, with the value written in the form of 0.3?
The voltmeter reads 5
